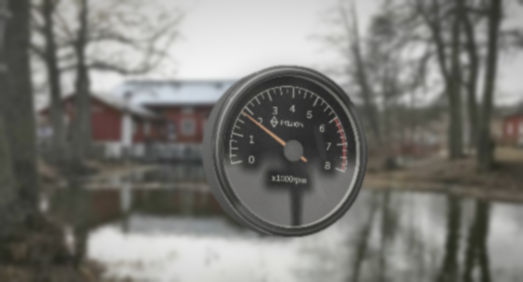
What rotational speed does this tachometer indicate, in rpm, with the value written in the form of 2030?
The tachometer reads 1750
